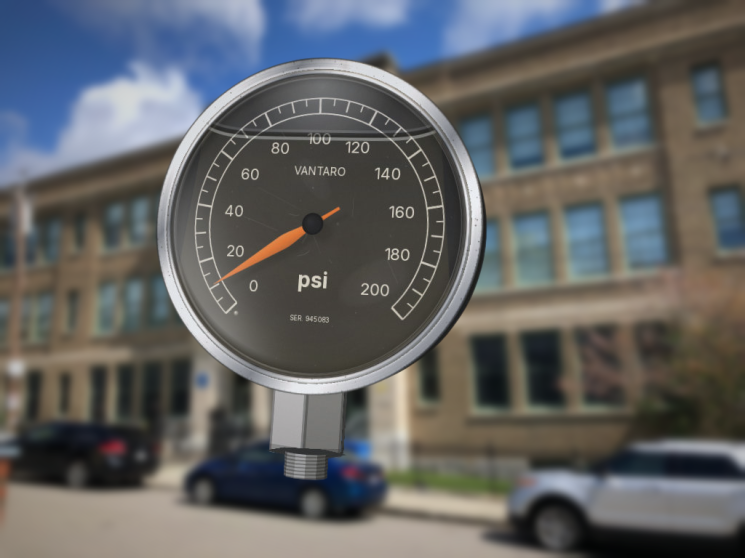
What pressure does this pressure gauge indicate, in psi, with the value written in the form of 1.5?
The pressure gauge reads 10
